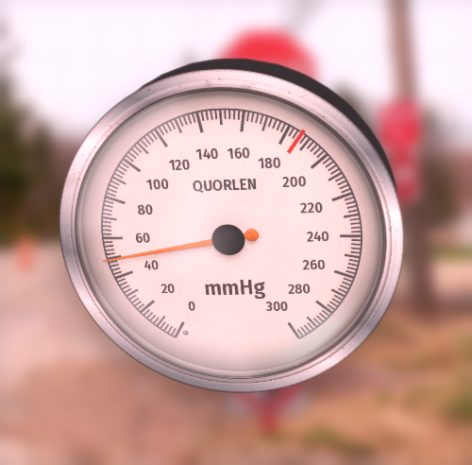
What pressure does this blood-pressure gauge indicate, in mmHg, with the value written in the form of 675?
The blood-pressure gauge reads 50
